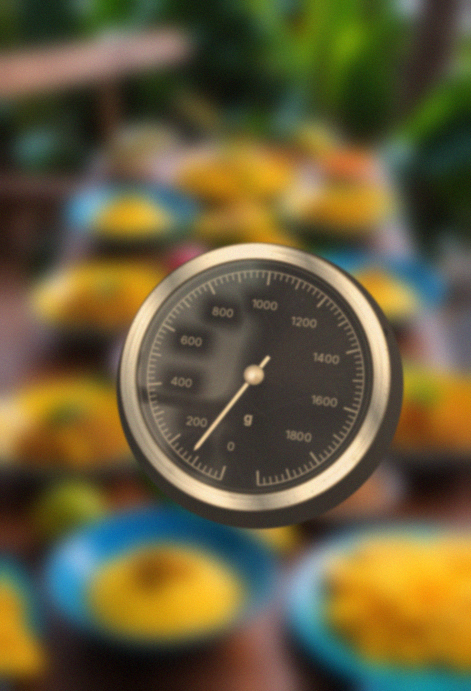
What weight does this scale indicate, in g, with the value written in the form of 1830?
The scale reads 120
